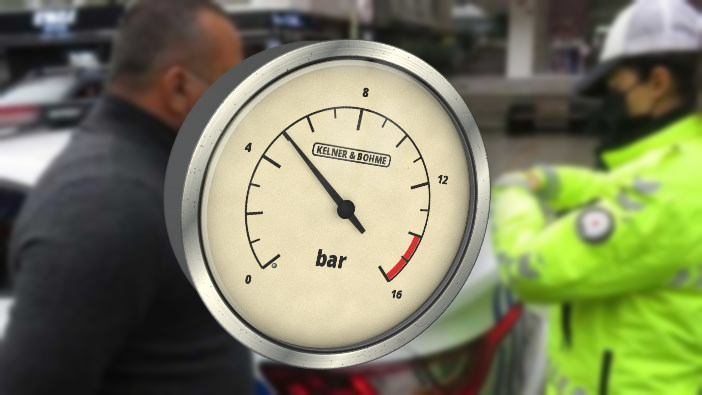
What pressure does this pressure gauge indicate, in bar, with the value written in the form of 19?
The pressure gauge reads 5
